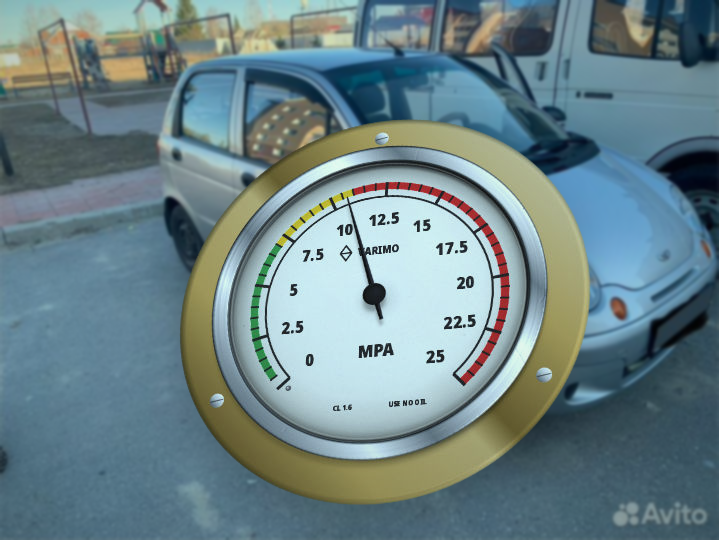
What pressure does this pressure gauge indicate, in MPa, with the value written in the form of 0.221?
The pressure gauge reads 10.75
